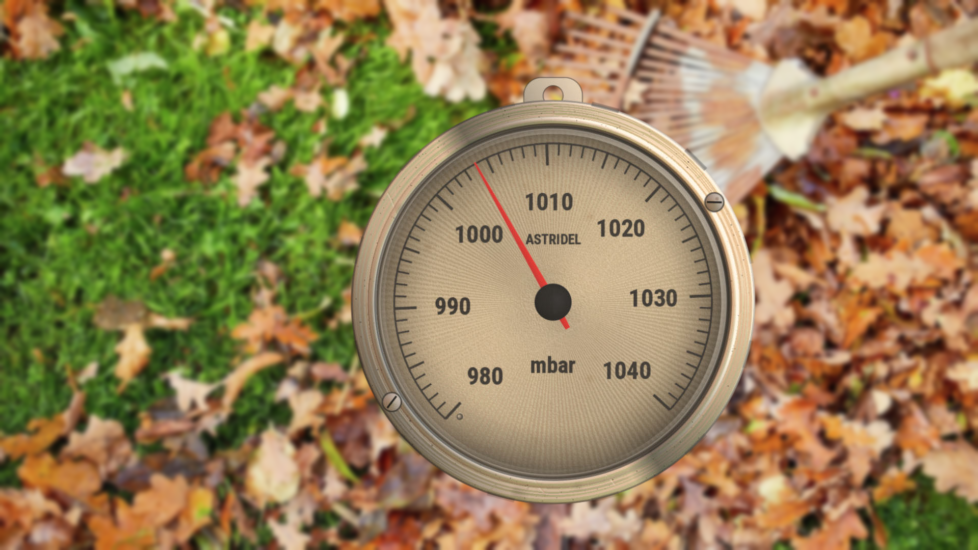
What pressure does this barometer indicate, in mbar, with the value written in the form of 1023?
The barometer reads 1004
